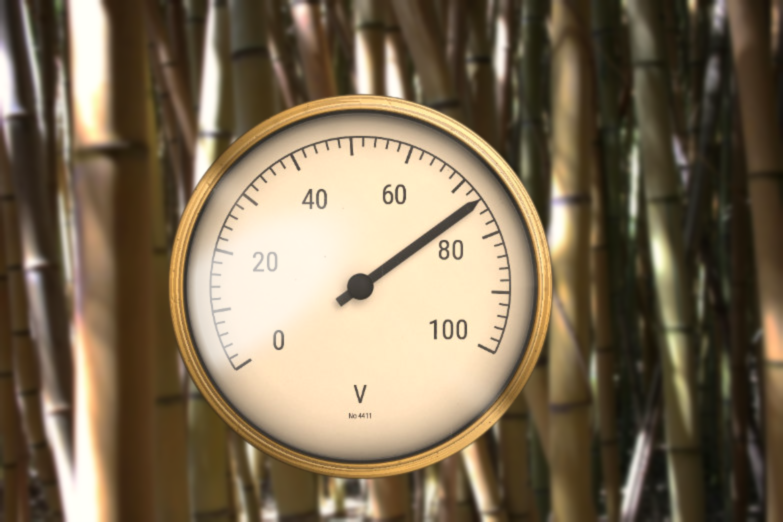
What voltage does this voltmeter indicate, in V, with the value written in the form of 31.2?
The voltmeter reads 74
